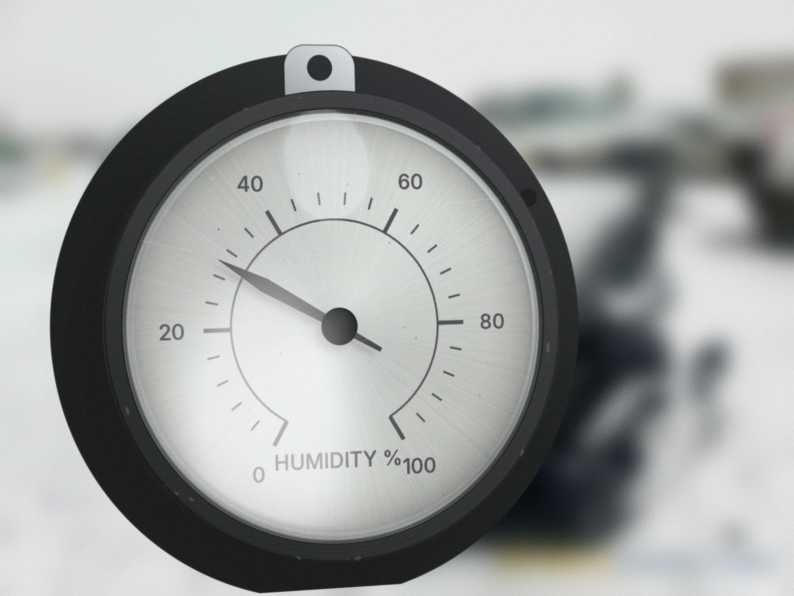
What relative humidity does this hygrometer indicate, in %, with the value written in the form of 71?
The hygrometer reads 30
